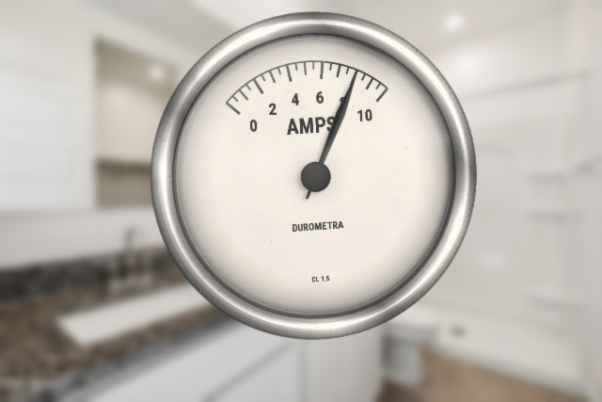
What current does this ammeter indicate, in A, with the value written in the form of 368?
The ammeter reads 8
